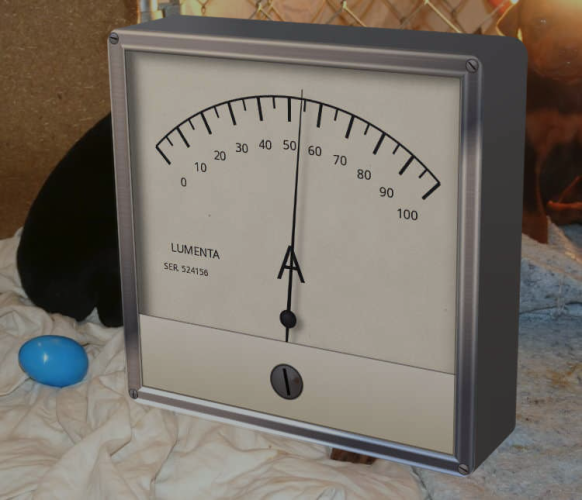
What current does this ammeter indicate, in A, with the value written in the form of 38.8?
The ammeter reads 55
